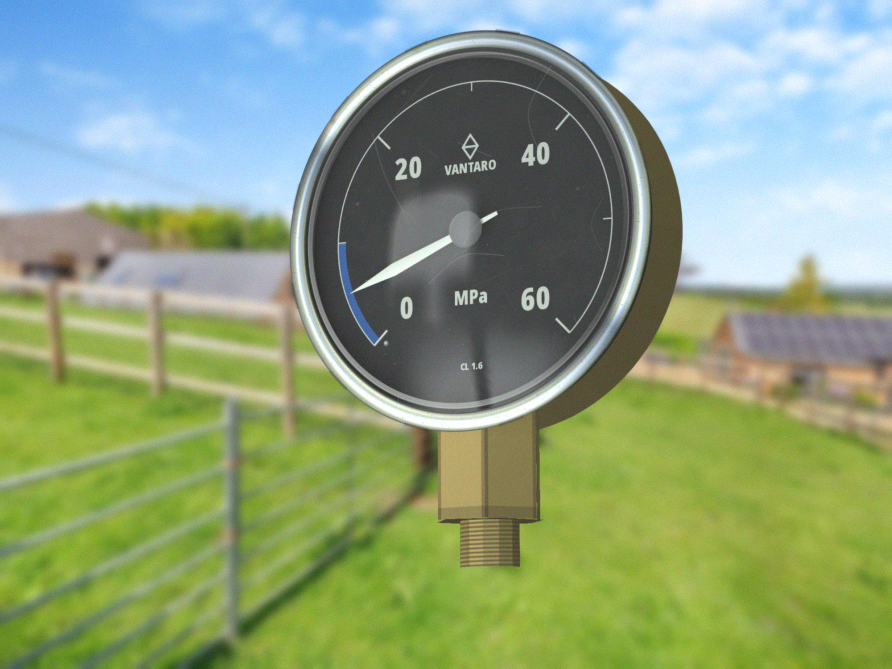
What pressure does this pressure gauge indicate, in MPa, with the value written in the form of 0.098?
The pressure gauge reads 5
